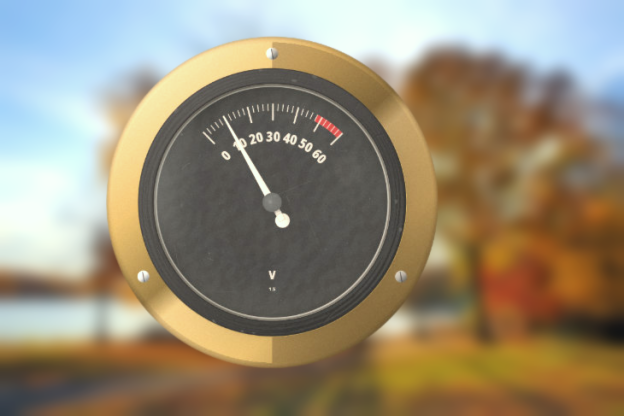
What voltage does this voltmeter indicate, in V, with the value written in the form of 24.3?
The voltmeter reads 10
